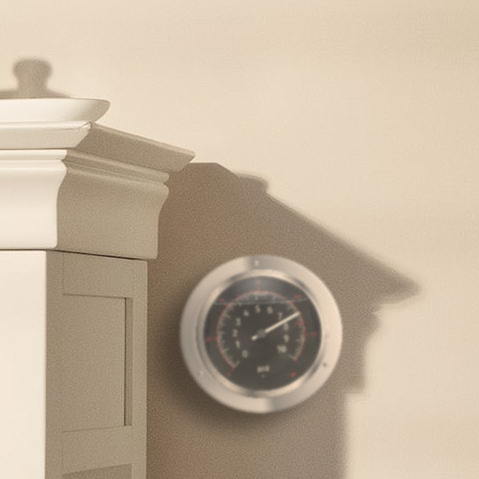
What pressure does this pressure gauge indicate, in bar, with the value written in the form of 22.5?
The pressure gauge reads 7.5
